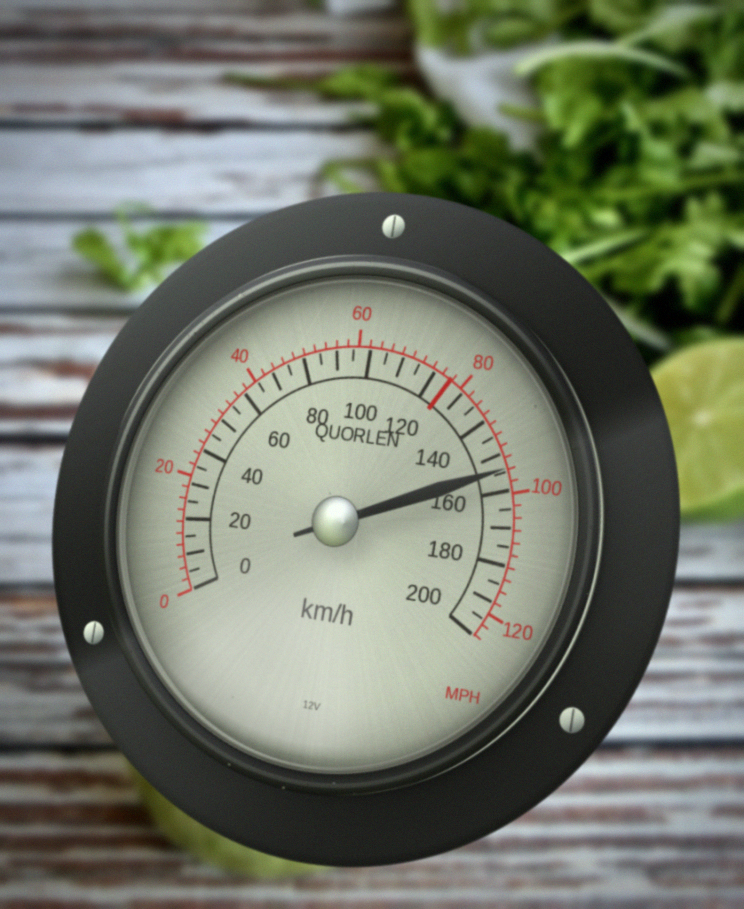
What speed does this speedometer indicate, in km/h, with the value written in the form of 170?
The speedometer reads 155
